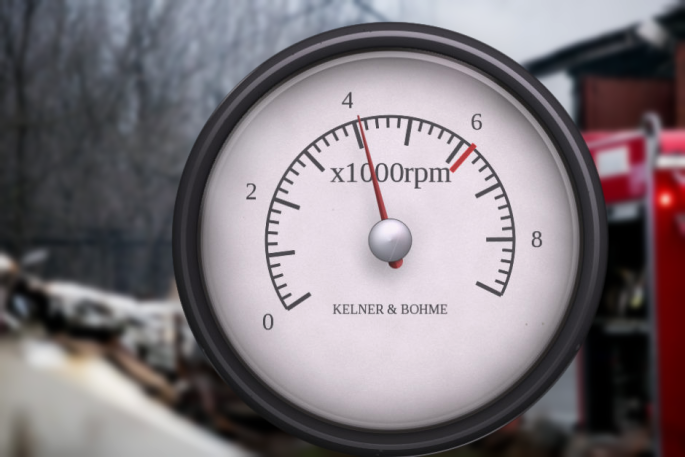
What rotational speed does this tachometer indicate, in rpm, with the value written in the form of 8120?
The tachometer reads 4100
